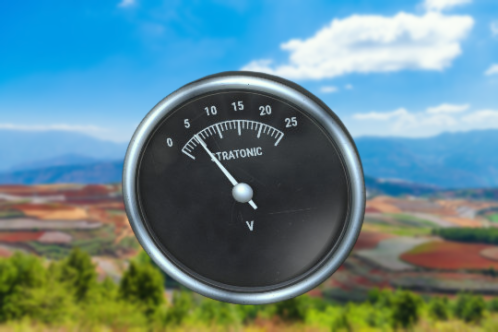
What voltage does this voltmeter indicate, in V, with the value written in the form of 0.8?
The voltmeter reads 5
